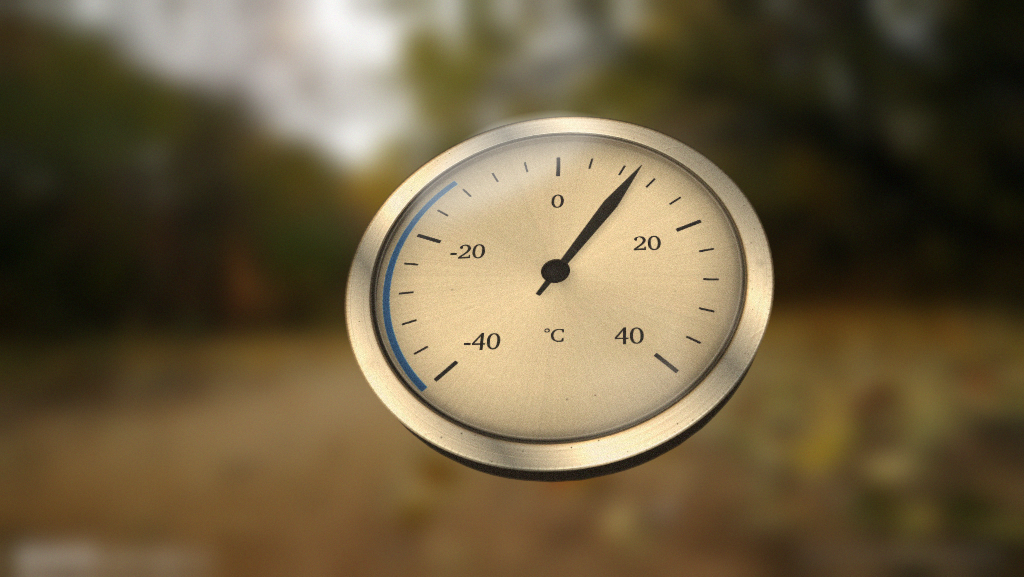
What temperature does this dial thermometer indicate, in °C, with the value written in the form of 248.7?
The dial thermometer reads 10
